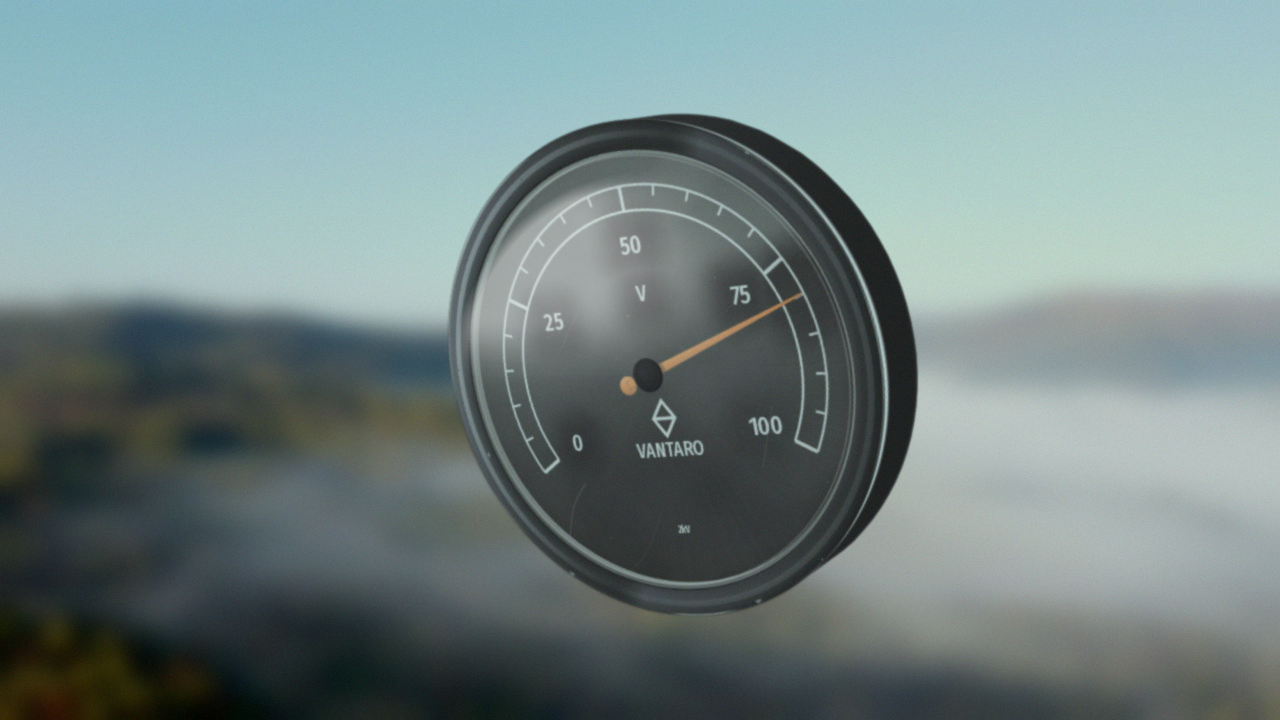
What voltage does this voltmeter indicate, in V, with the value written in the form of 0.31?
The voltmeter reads 80
